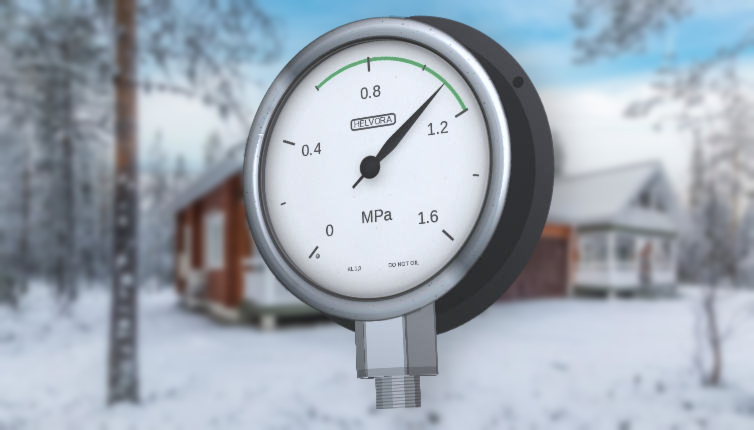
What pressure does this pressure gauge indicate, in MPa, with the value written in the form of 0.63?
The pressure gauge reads 1.1
